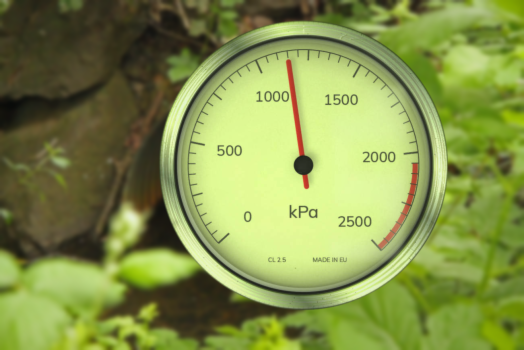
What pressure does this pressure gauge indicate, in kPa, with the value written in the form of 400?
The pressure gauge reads 1150
